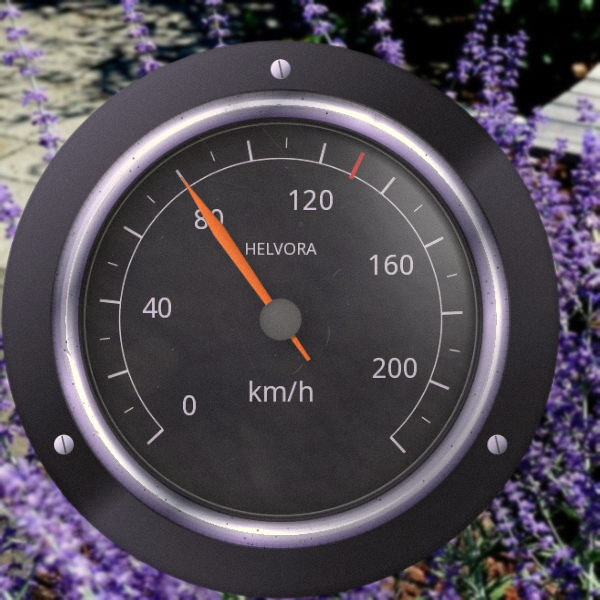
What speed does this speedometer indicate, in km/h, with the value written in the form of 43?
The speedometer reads 80
